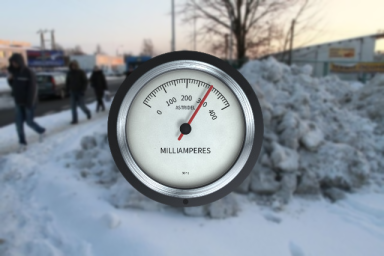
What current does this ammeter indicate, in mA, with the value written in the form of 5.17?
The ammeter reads 300
